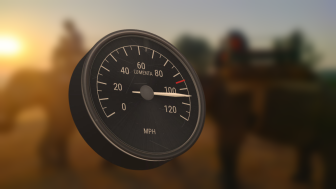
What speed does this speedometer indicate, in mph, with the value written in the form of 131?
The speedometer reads 105
